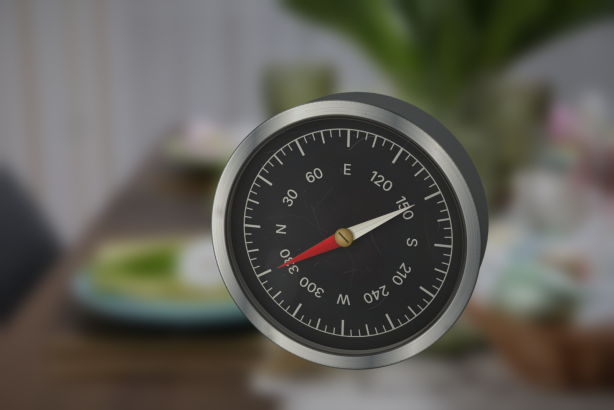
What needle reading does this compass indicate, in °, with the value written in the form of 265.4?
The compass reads 330
